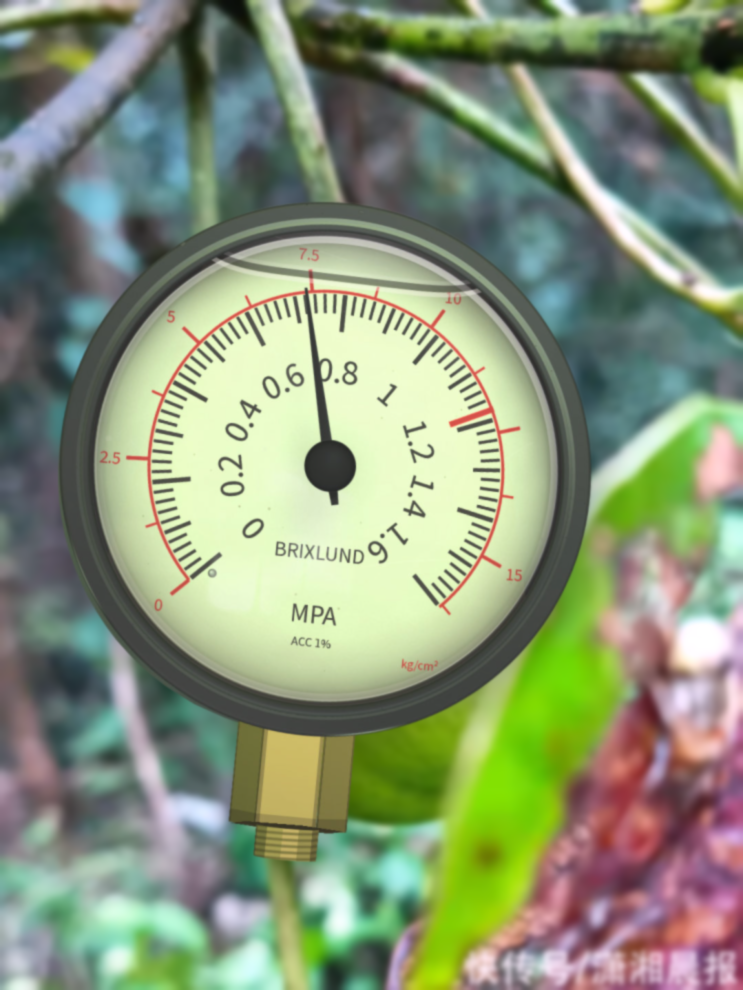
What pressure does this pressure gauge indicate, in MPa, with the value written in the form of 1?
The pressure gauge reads 0.72
